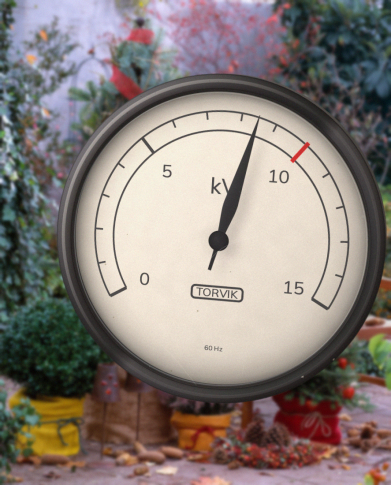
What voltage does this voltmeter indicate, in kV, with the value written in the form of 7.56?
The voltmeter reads 8.5
